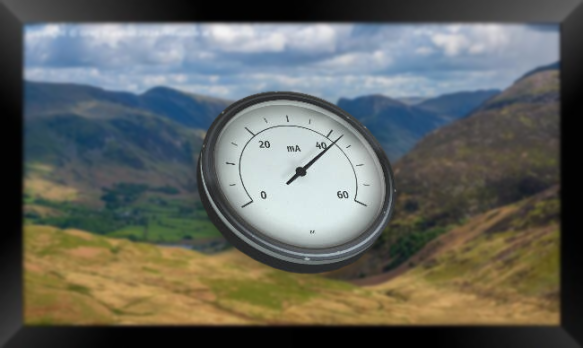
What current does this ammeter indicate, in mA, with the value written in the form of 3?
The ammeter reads 42.5
